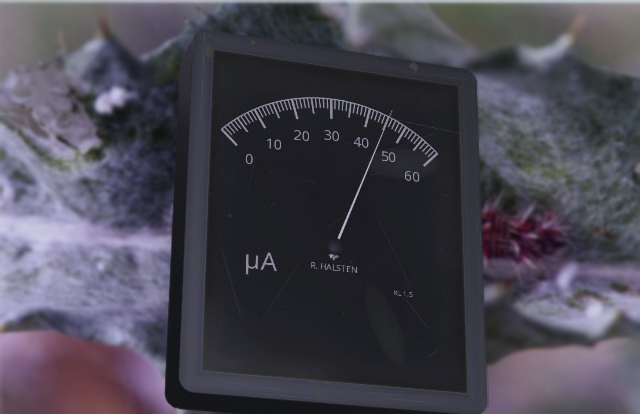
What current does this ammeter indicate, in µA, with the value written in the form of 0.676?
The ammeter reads 45
